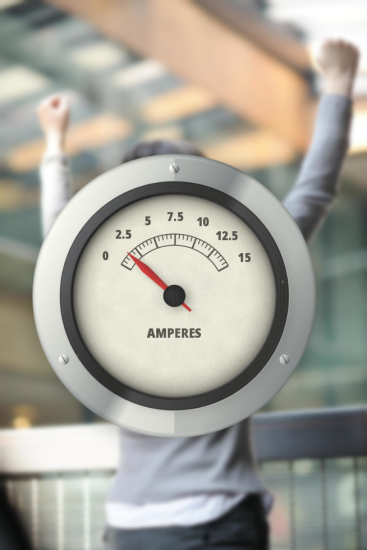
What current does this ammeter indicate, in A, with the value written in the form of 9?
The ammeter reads 1.5
